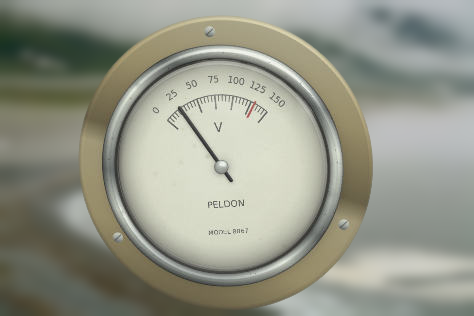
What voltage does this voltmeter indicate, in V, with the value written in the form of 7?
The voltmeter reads 25
